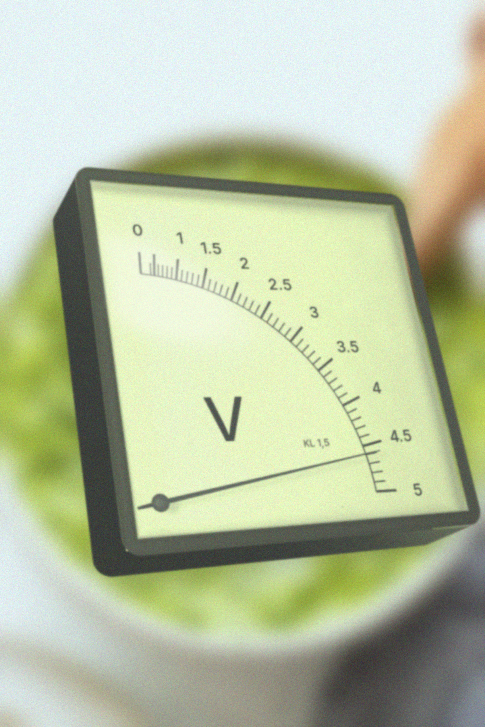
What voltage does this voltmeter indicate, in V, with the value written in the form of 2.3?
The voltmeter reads 4.6
